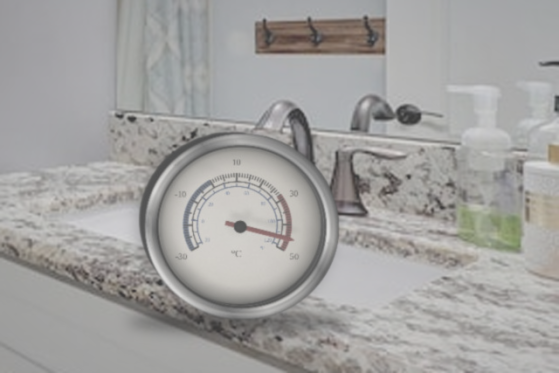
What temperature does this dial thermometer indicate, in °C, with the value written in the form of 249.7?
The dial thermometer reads 45
